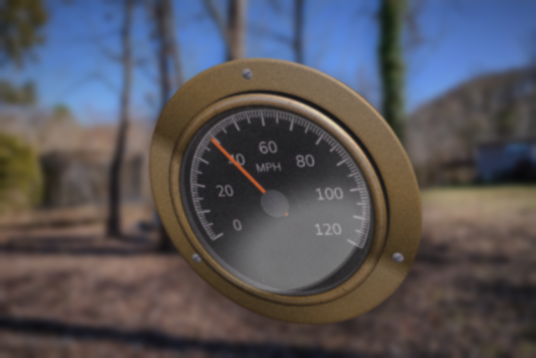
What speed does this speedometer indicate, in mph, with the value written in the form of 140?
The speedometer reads 40
